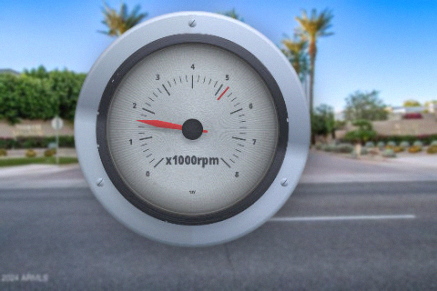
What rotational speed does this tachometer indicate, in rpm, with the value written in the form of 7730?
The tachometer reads 1600
